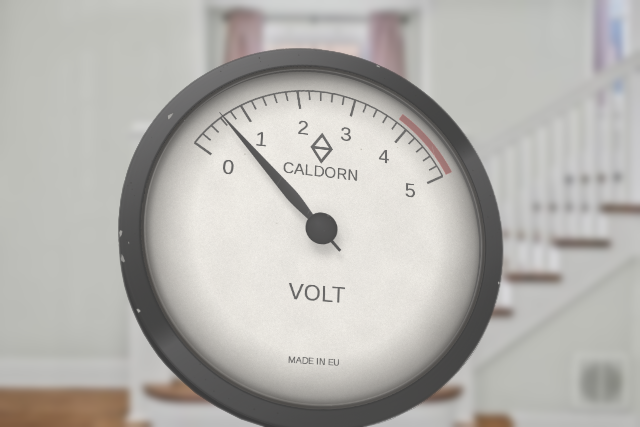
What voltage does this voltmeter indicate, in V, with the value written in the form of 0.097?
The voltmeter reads 0.6
